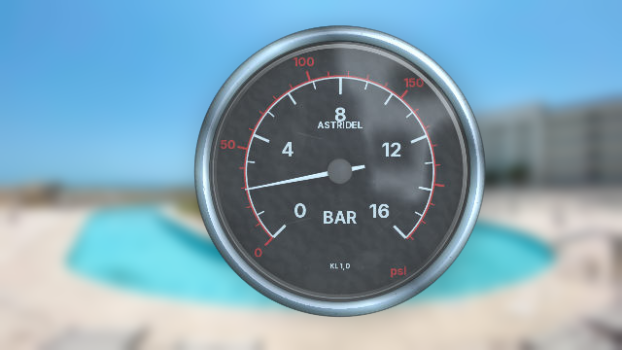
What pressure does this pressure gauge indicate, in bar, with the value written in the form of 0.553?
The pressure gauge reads 2
